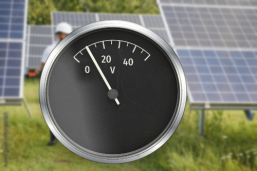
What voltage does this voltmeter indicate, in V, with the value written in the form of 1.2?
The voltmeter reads 10
